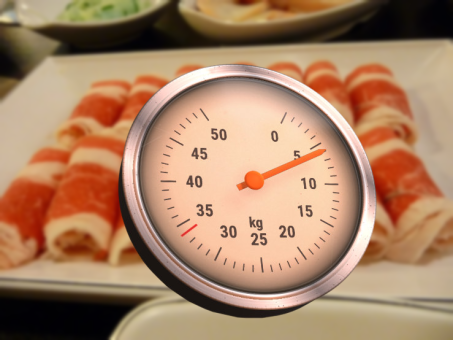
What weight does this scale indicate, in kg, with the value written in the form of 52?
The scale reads 6
